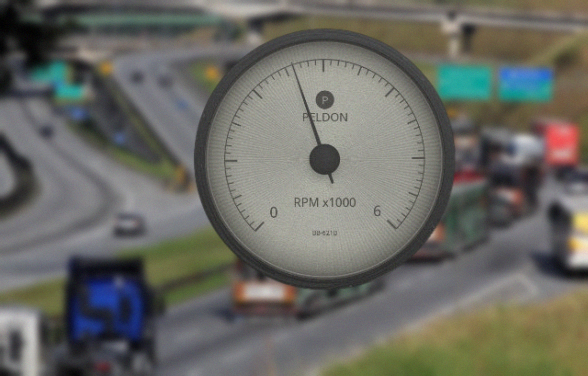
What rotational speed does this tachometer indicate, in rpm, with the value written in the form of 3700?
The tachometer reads 2600
